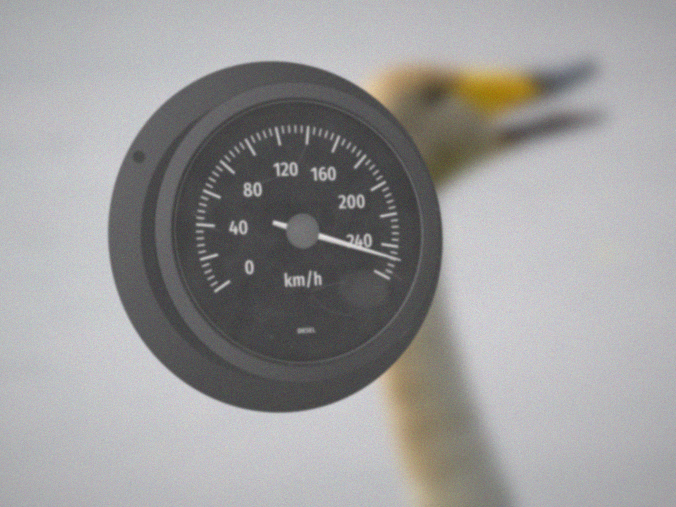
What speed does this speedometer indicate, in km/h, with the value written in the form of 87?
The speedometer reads 248
